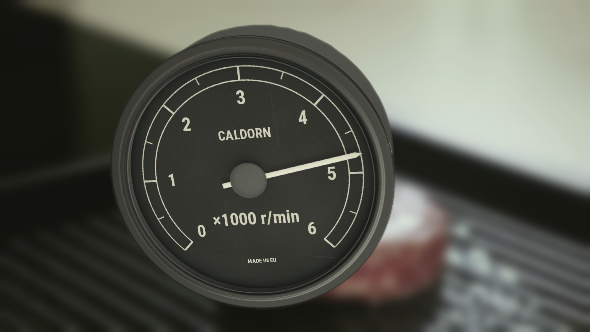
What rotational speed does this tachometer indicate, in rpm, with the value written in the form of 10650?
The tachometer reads 4750
